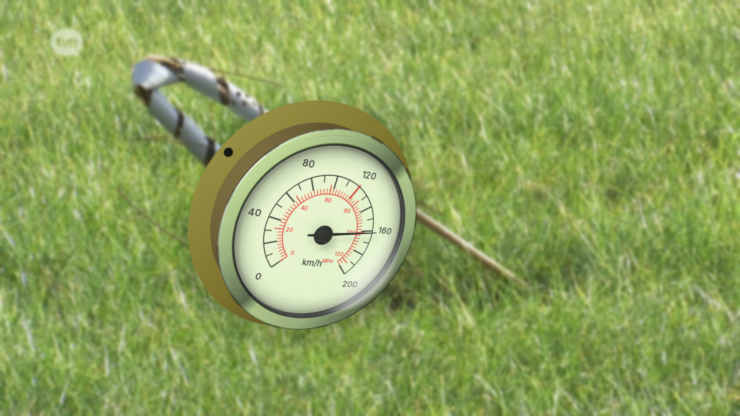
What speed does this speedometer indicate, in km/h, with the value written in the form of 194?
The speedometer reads 160
